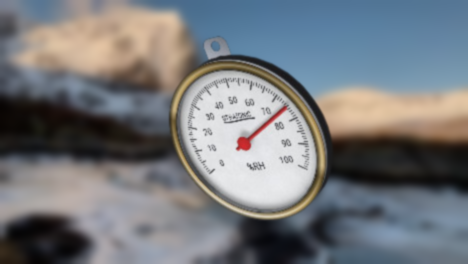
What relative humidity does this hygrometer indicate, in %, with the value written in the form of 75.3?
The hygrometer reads 75
